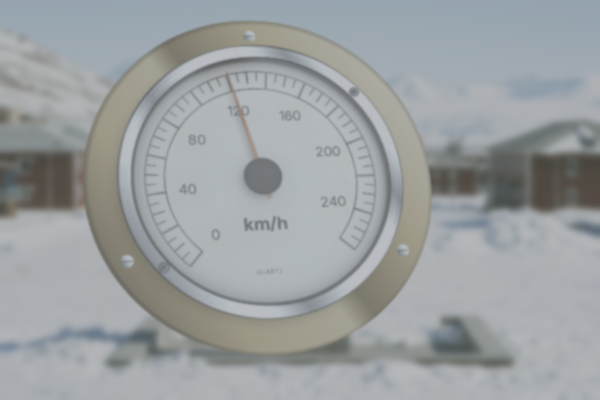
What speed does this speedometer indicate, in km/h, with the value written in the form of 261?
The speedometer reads 120
